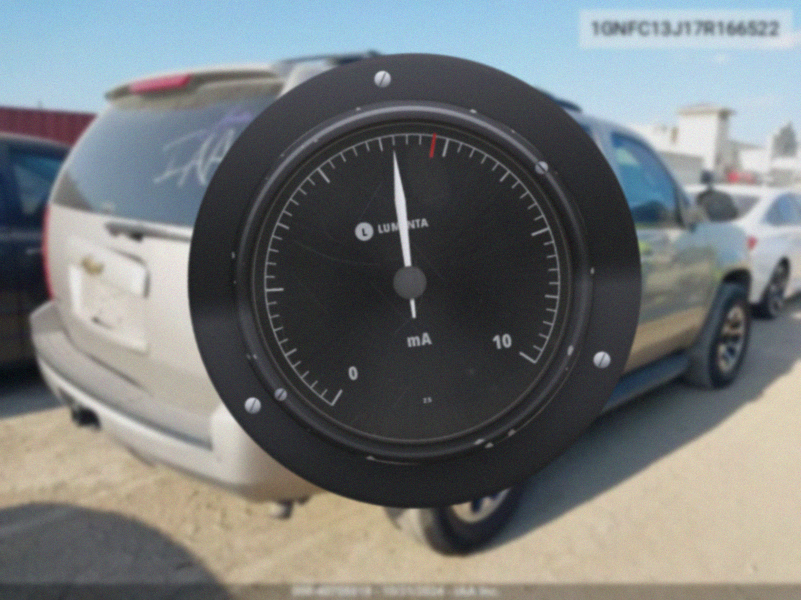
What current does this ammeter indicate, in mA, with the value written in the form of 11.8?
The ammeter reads 5.2
